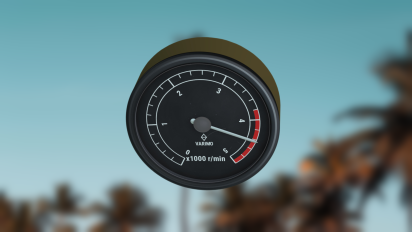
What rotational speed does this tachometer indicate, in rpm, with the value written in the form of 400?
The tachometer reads 4400
